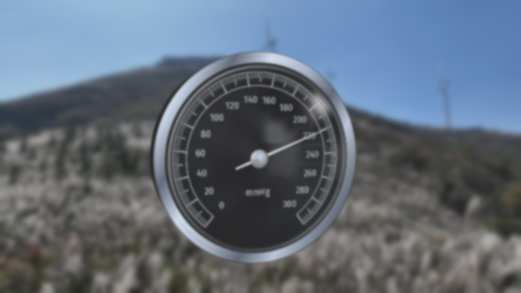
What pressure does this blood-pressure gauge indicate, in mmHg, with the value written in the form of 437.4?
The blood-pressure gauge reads 220
